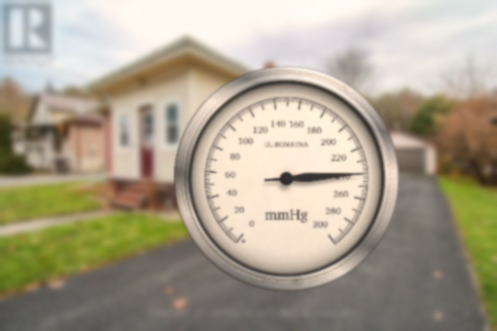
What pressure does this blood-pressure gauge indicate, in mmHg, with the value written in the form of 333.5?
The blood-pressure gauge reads 240
